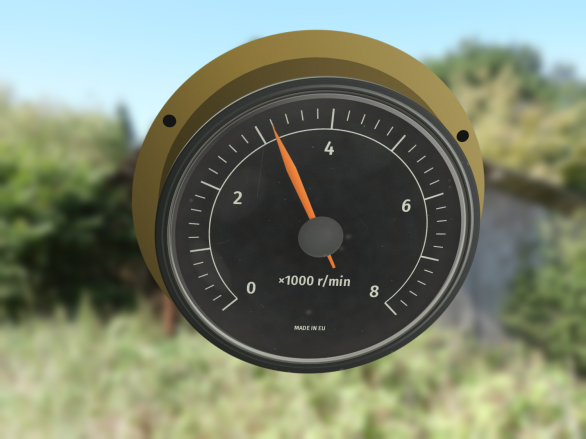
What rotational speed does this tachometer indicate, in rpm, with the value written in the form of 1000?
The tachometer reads 3200
